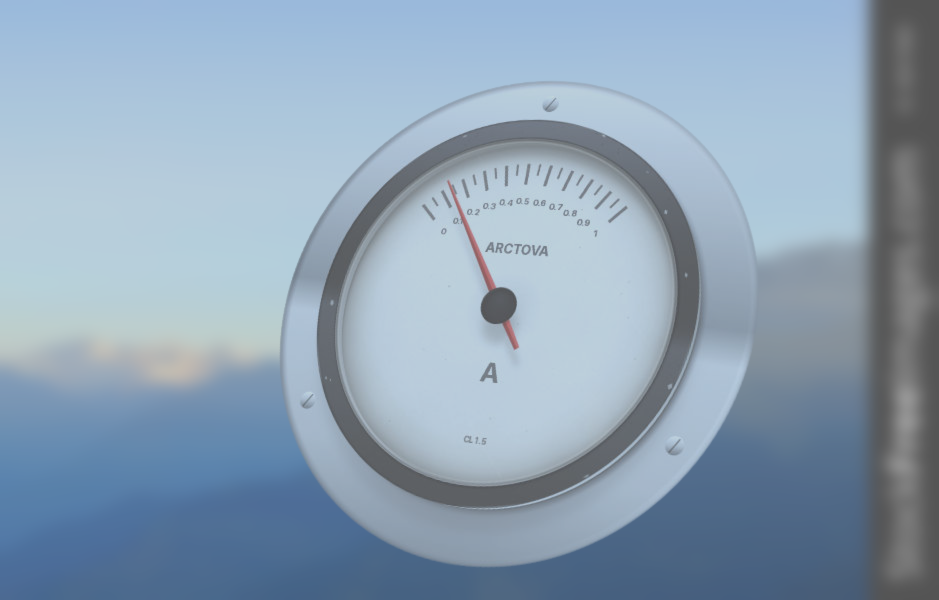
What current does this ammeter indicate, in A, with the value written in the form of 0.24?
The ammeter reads 0.15
